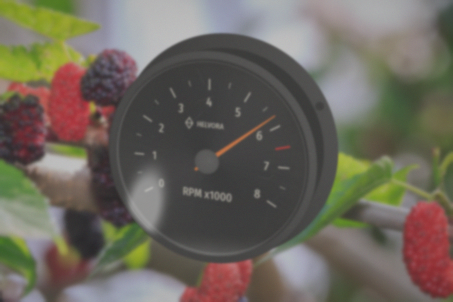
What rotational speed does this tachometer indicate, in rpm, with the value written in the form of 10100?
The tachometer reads 5750
